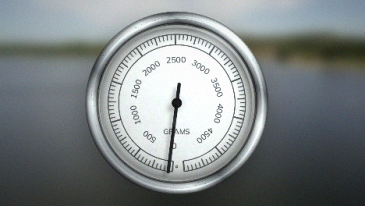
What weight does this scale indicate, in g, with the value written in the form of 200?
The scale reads 50
